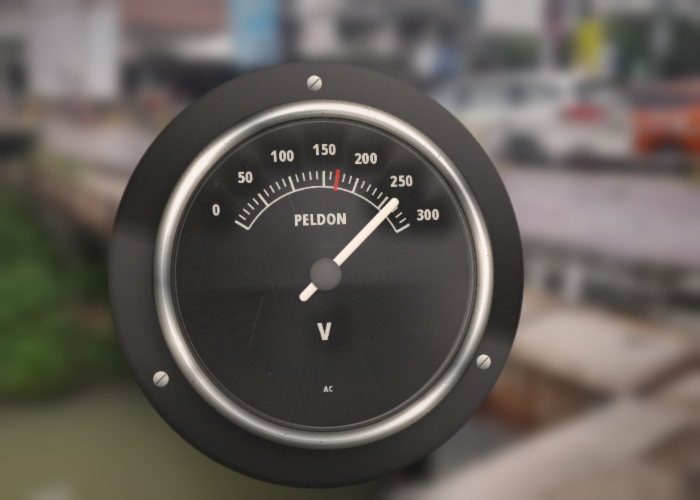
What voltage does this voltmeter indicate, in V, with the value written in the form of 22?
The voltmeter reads 260
